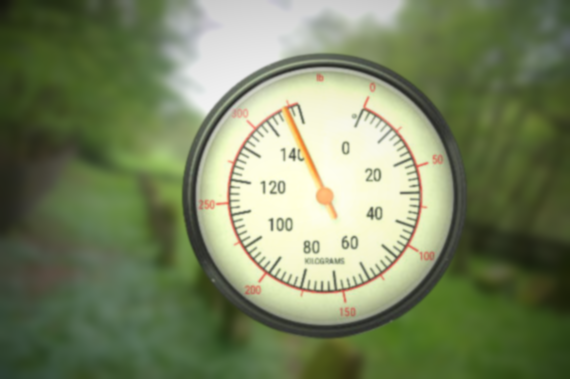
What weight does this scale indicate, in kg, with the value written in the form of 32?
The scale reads 146
